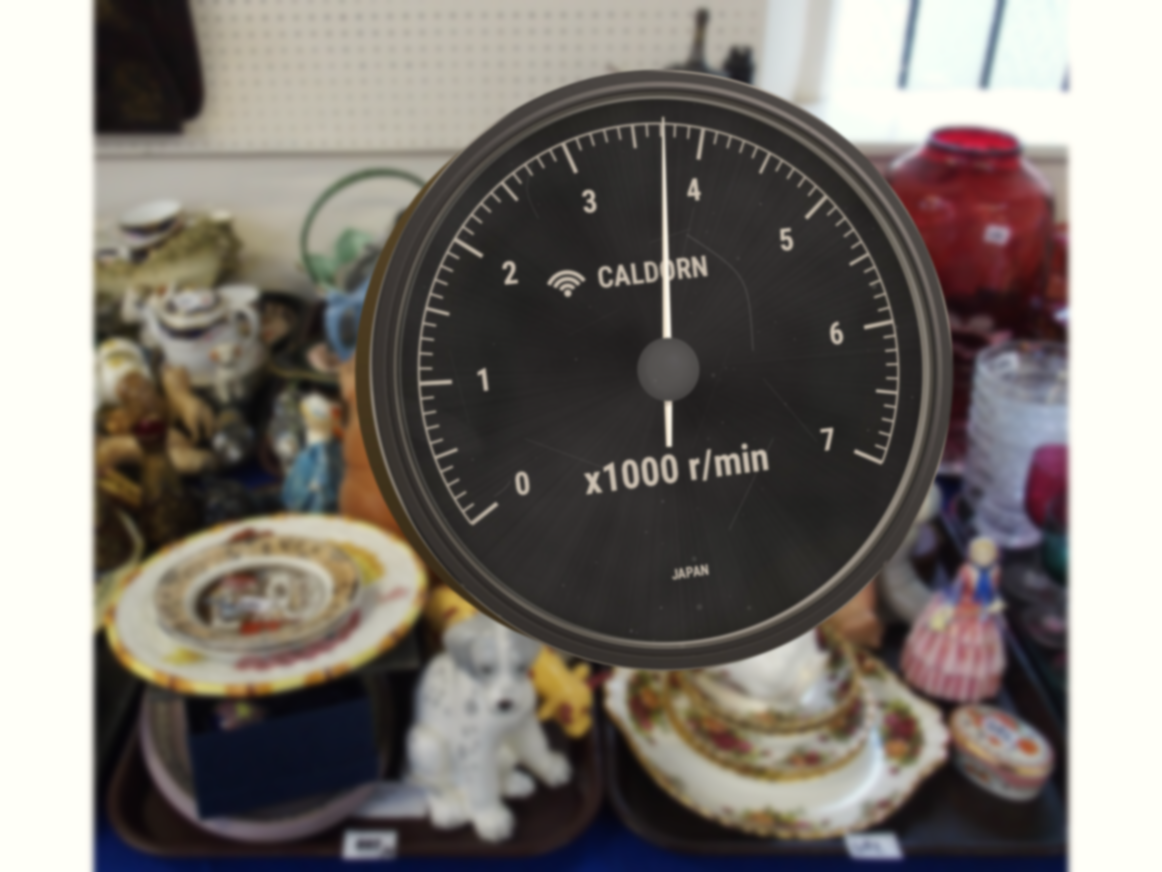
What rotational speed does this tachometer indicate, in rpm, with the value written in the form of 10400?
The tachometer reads 3700
